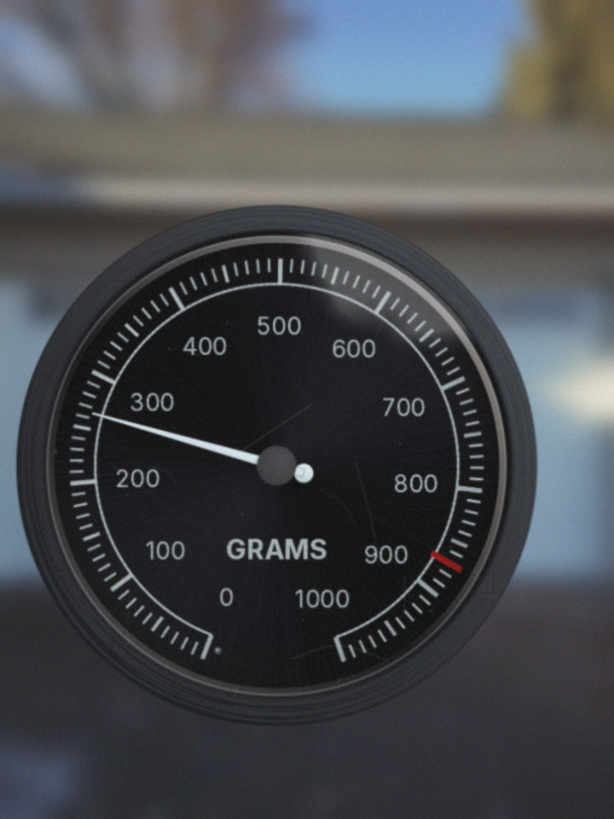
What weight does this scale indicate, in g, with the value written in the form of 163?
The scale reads 265
